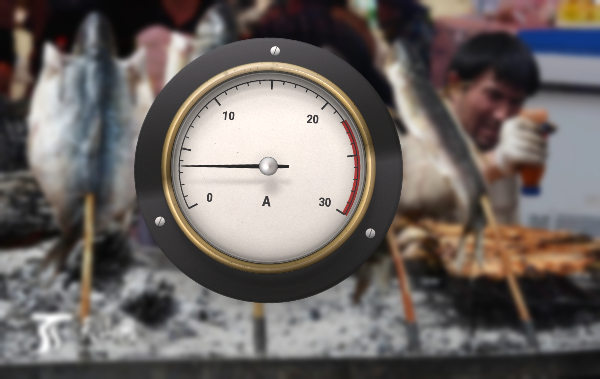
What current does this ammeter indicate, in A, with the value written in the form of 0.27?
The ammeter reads 3.5
